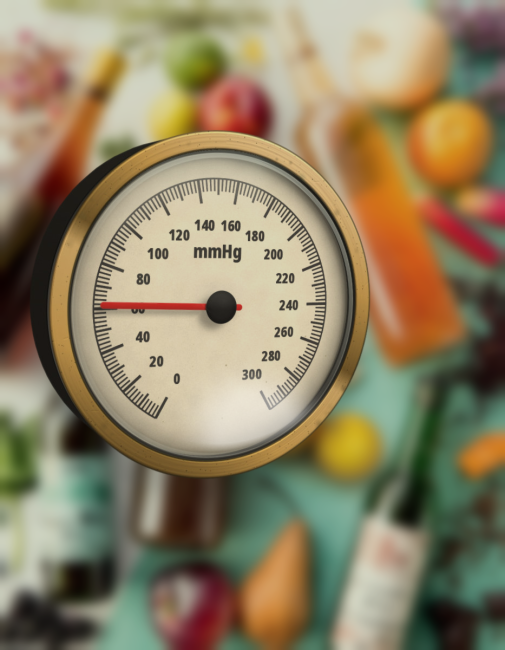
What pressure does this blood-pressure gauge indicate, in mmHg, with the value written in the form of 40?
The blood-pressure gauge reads 62
